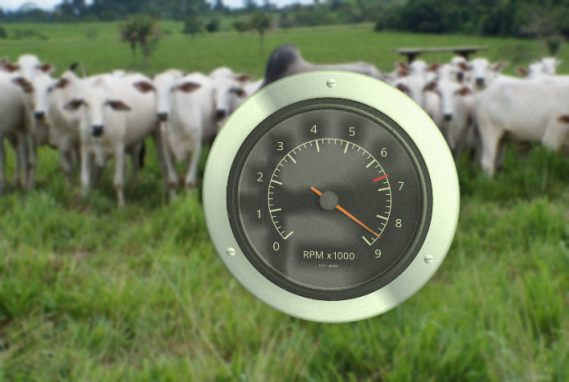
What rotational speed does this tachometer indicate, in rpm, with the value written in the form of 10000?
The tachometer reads 8600
